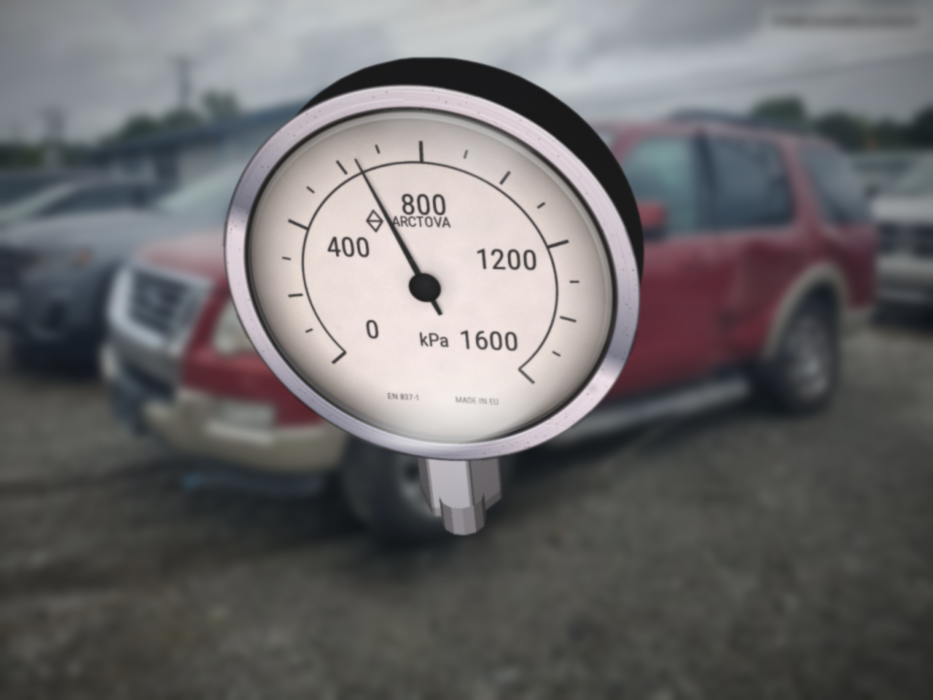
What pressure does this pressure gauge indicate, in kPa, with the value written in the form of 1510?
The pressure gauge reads 650
